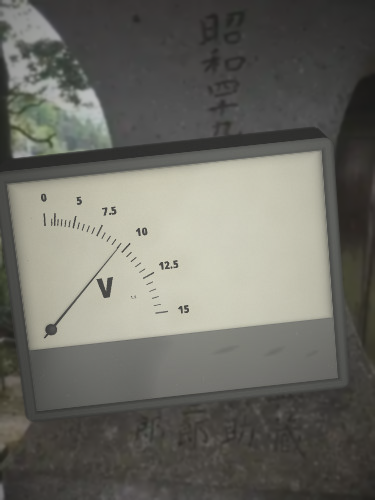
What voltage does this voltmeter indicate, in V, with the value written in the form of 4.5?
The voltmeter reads 9.5
